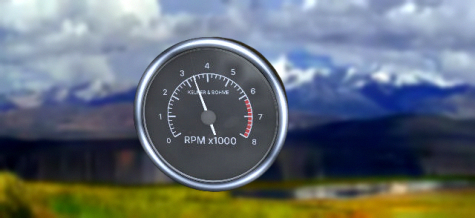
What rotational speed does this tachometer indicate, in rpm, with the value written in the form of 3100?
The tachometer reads 3400
